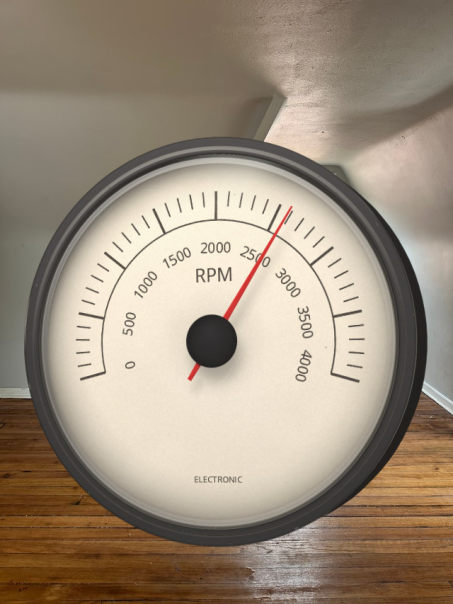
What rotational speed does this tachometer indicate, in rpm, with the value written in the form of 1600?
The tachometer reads 2600
